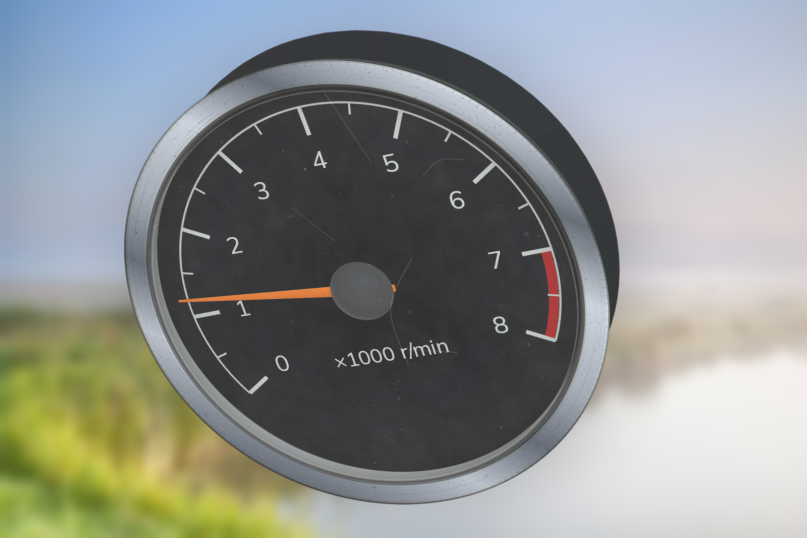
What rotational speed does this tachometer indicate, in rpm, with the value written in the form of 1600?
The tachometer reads 1250
